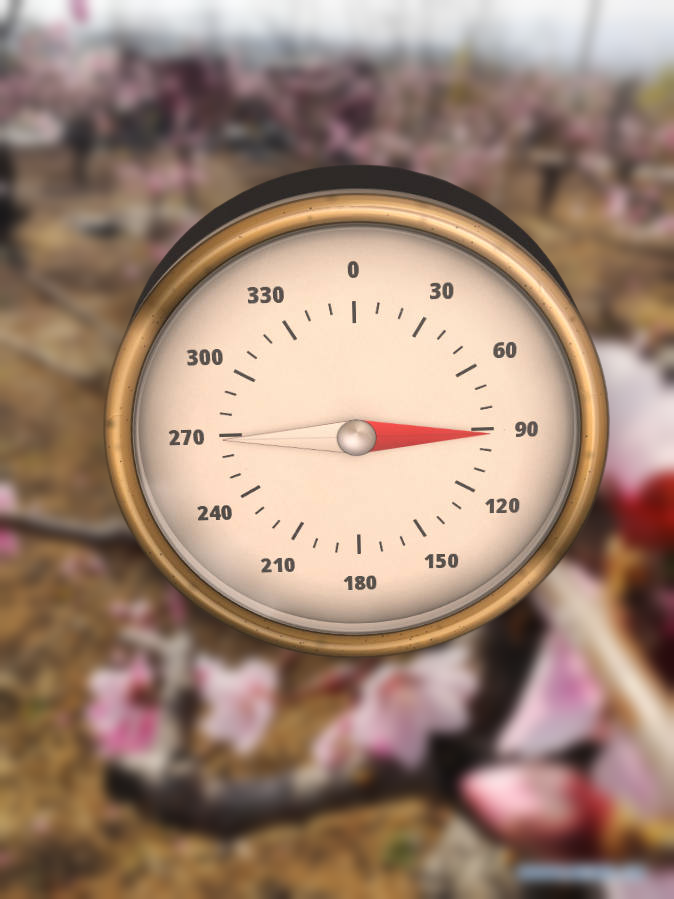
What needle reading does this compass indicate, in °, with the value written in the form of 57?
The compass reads 90
